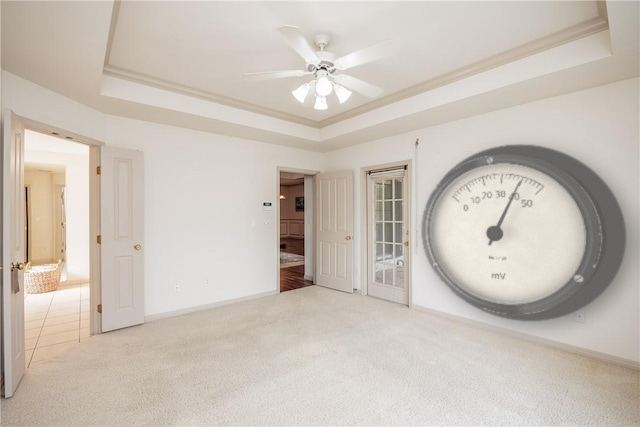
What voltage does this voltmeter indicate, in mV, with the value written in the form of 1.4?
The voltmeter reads 40
